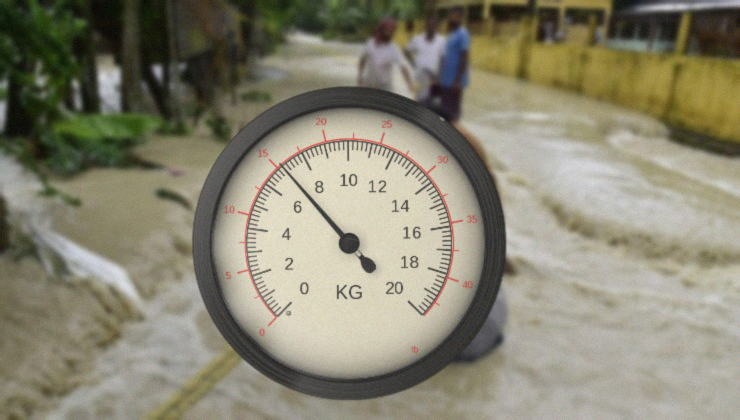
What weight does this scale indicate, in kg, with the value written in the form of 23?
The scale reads 7
